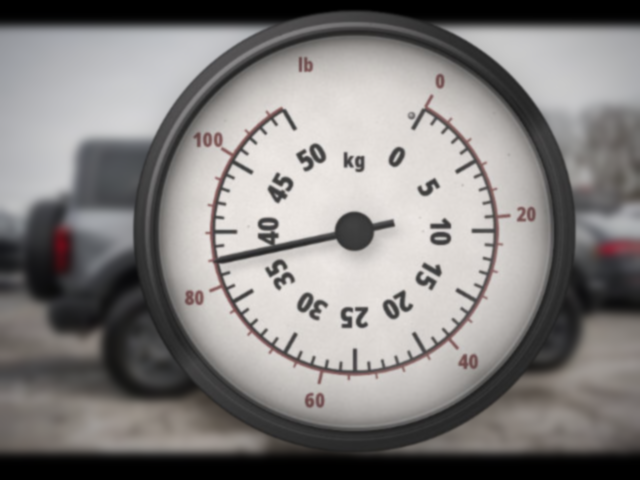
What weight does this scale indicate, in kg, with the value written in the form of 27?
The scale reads 38
